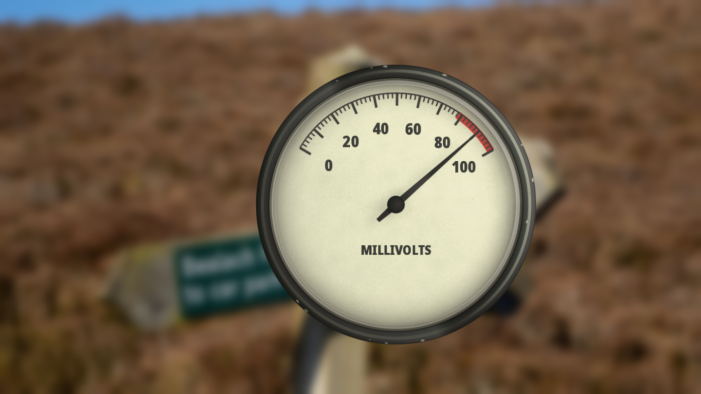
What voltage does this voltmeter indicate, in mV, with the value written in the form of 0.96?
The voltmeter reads 90
